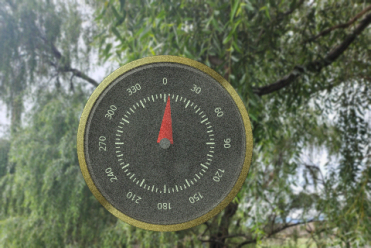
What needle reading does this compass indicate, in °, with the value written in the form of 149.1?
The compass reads 5
